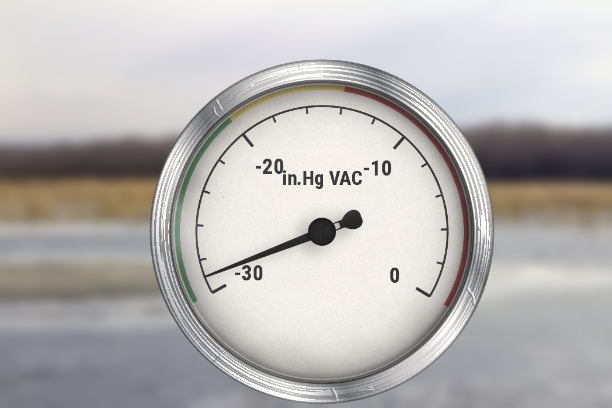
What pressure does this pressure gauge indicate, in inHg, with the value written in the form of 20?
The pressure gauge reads -29
